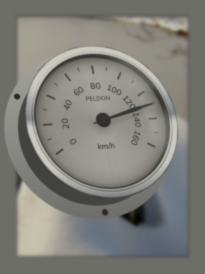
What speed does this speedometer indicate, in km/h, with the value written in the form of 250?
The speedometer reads 130
